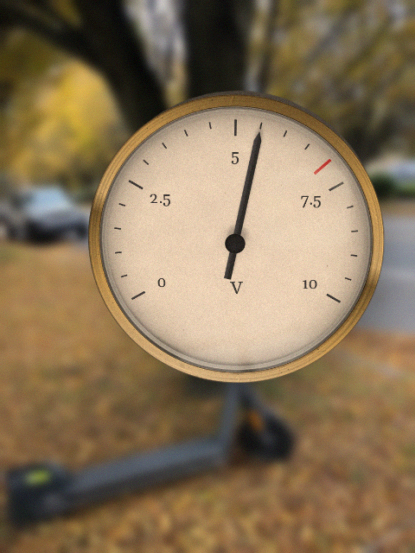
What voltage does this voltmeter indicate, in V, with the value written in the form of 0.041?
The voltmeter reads 5.5
